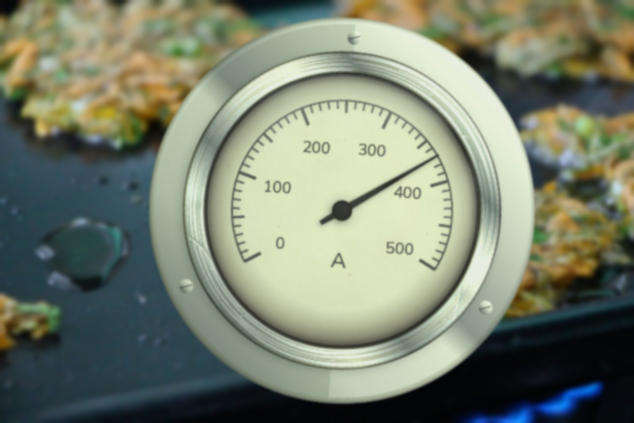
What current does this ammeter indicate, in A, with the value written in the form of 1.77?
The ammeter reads 370
